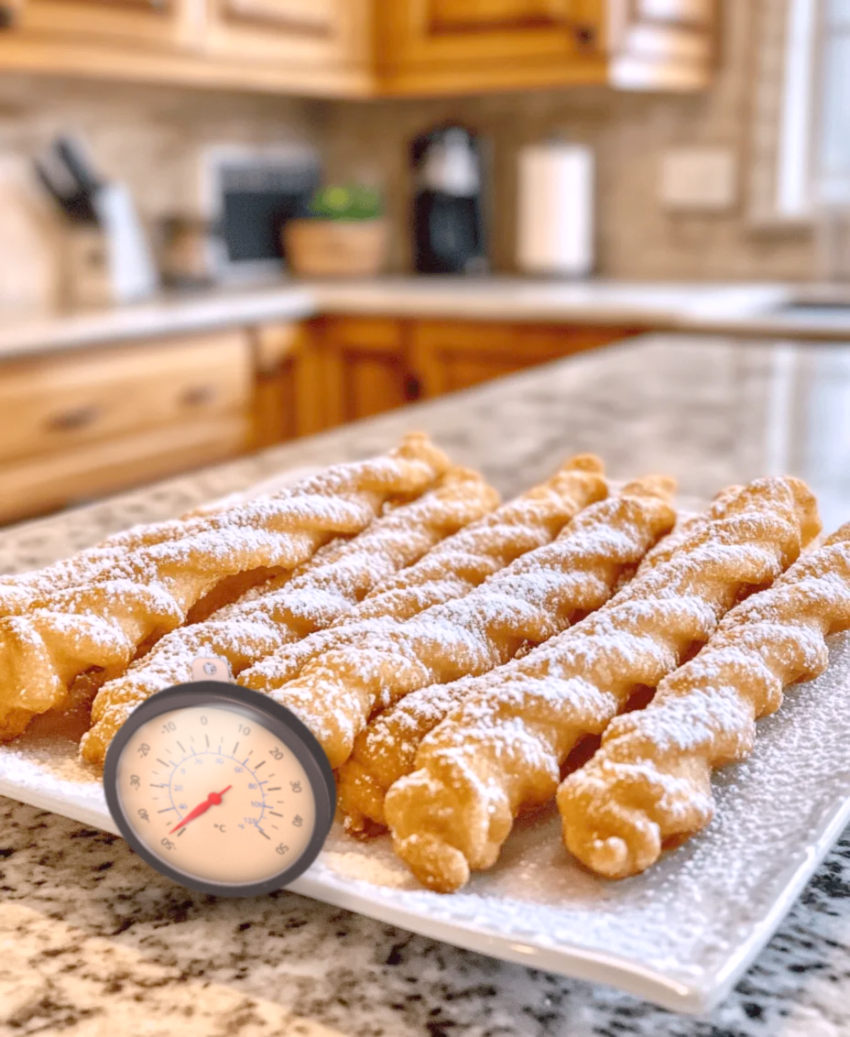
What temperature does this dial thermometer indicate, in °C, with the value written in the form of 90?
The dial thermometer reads -47.5
